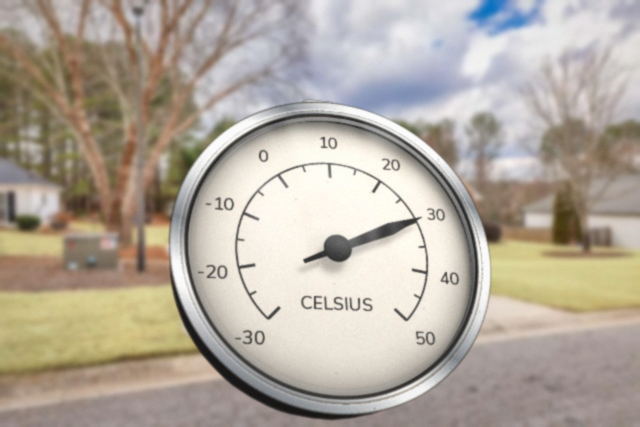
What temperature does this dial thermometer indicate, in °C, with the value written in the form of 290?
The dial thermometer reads 30
